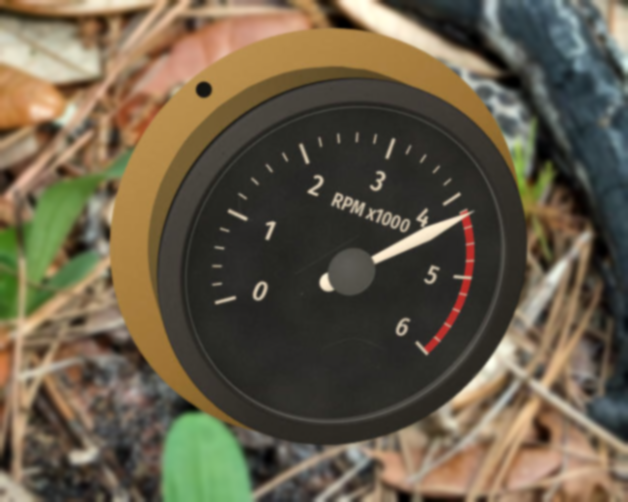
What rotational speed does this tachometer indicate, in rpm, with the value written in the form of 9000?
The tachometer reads 4200
